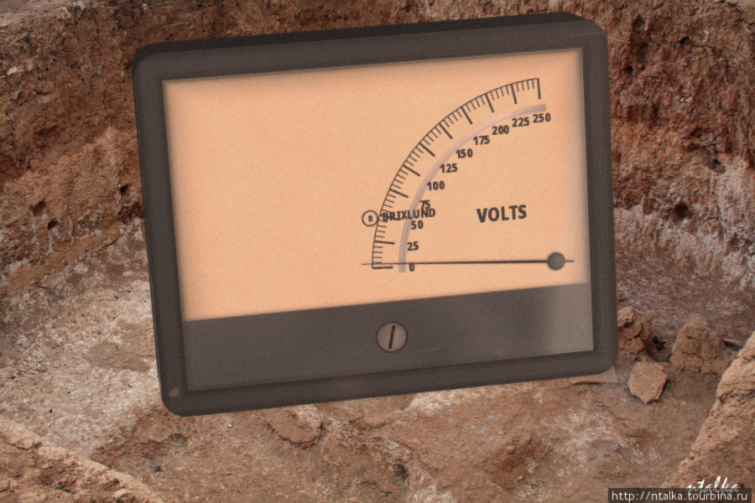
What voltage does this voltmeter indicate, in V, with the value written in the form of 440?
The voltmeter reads 5
